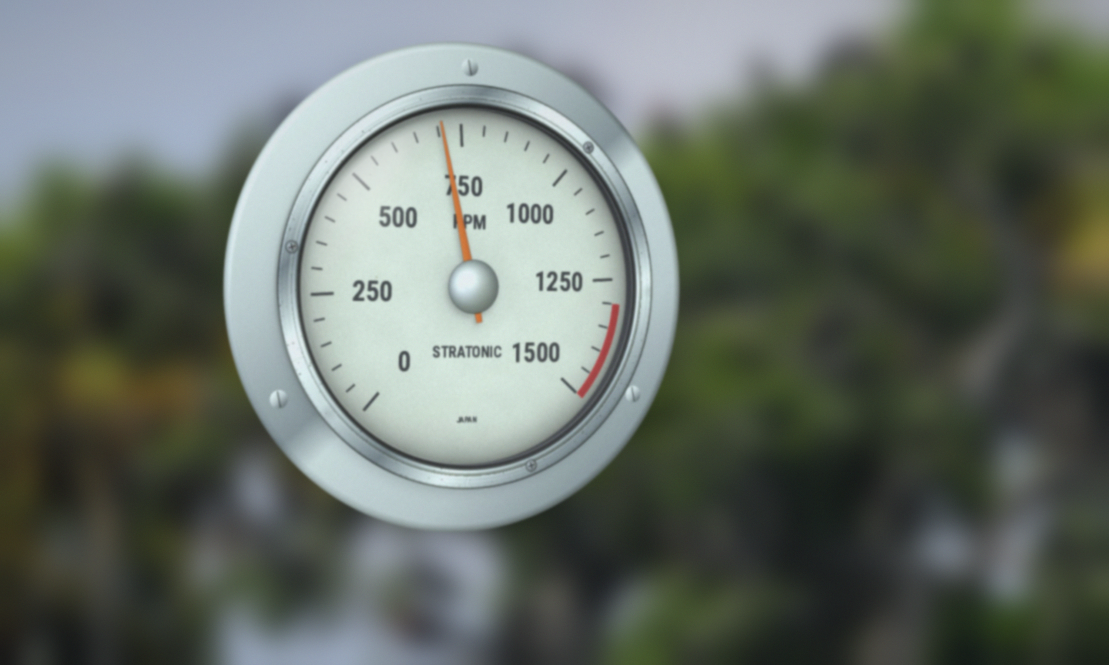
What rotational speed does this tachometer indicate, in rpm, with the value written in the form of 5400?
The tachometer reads 700
